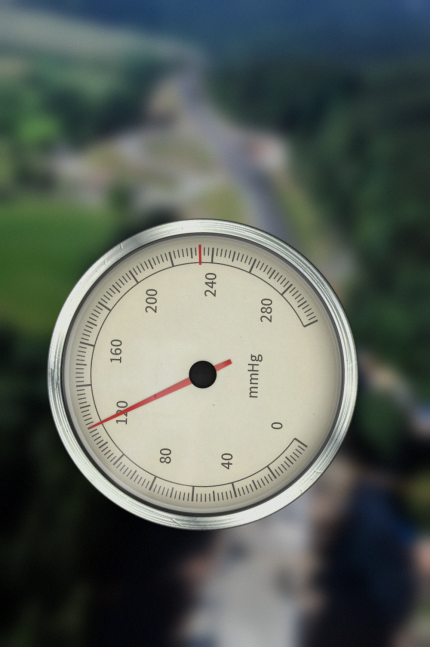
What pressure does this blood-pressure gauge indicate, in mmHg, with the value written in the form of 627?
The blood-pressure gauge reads 120
